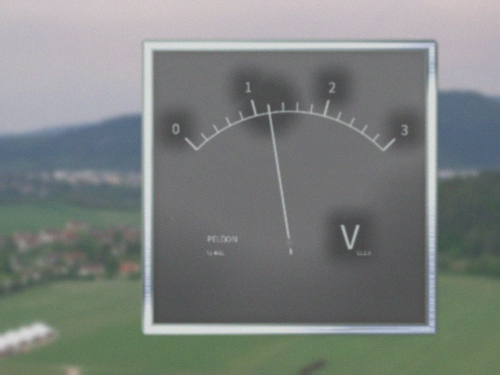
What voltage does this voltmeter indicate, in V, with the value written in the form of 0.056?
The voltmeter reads 1.2
